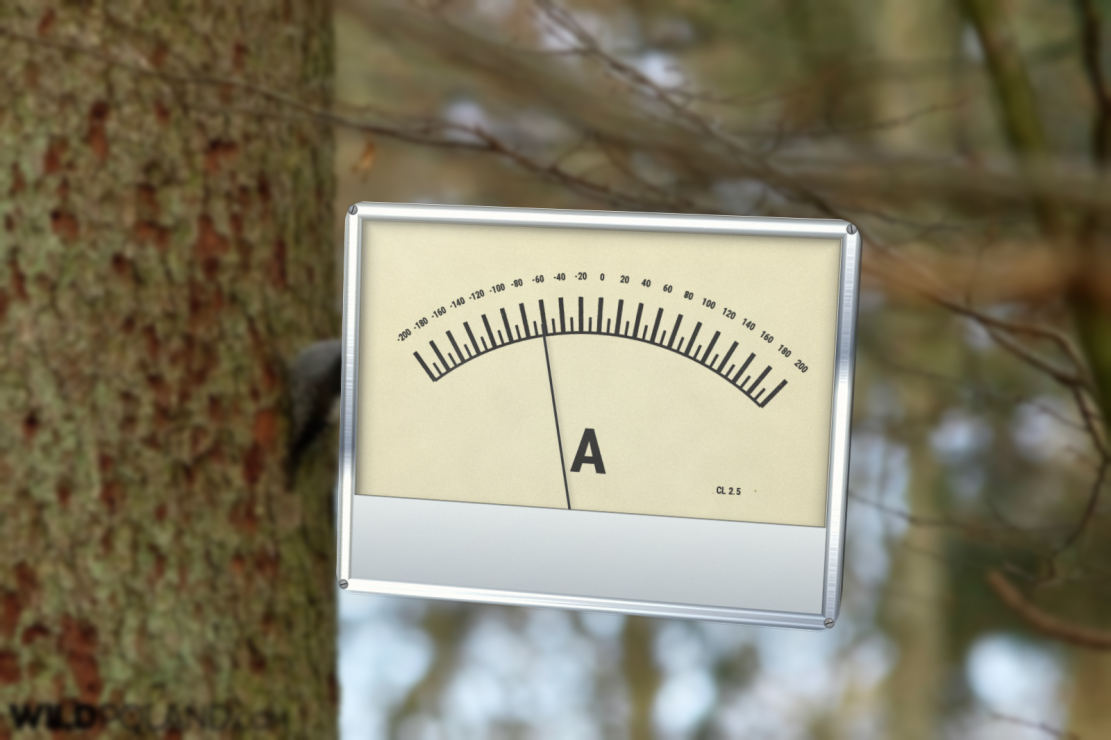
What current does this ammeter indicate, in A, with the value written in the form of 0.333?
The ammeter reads -60
